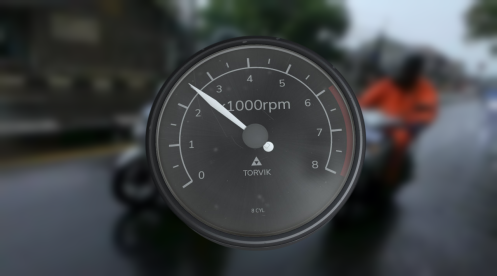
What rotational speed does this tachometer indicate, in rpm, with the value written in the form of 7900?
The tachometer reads 2500
